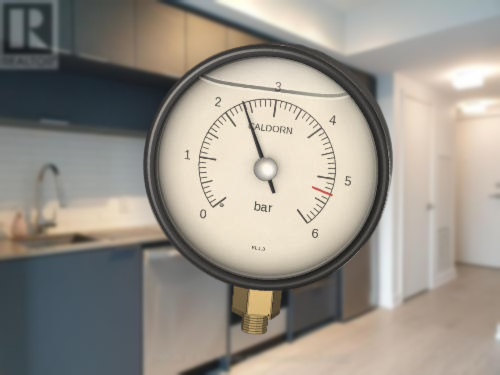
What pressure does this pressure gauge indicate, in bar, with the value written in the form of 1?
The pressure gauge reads 2.4
